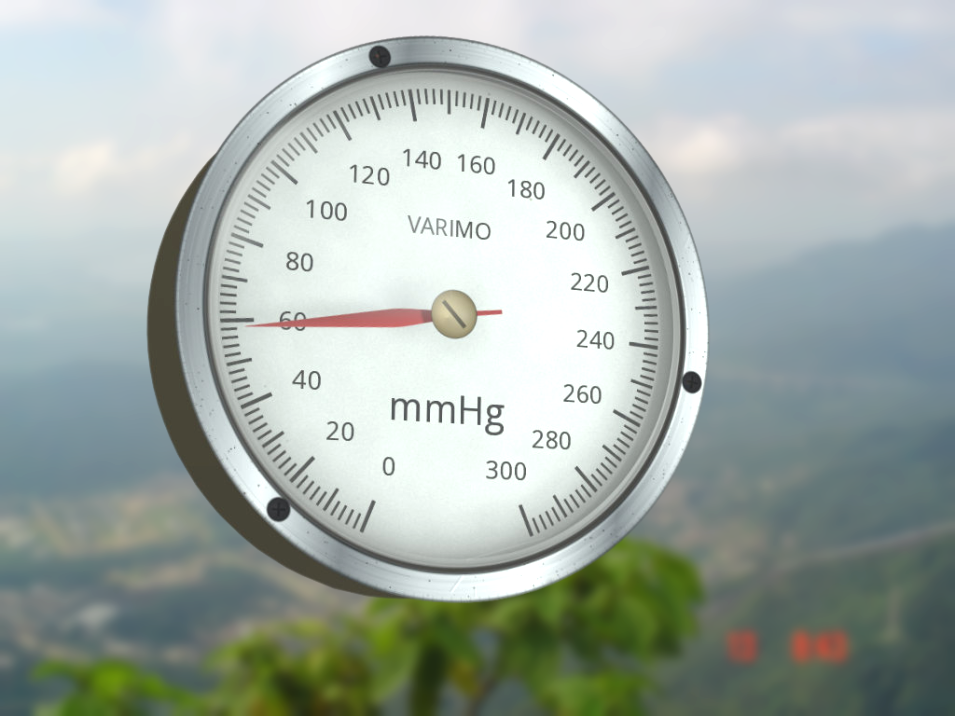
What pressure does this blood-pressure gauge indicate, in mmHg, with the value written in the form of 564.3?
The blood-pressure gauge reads 58
